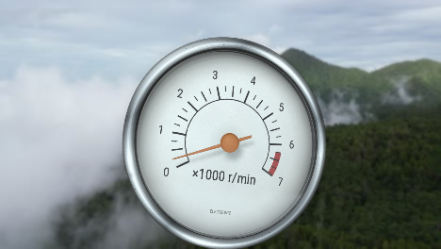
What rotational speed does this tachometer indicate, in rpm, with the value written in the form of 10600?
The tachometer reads 250
